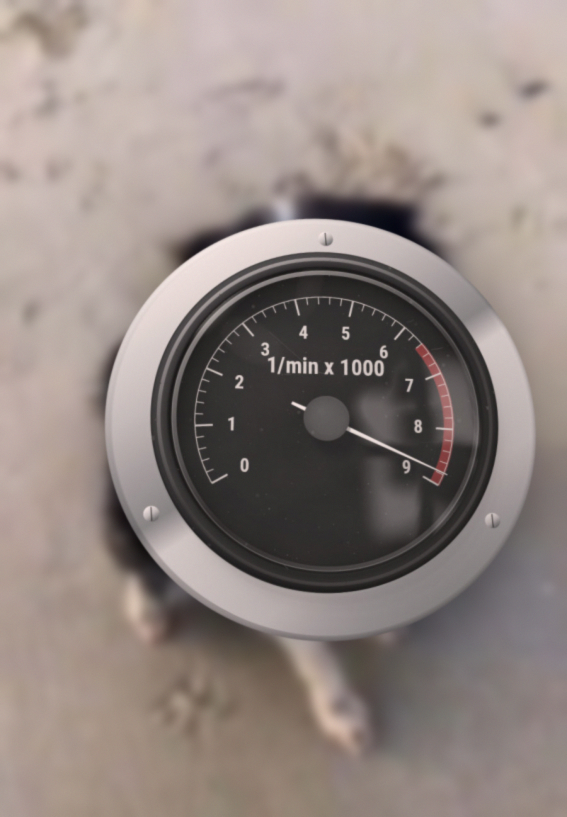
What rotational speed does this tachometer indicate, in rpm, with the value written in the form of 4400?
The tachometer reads 8800
